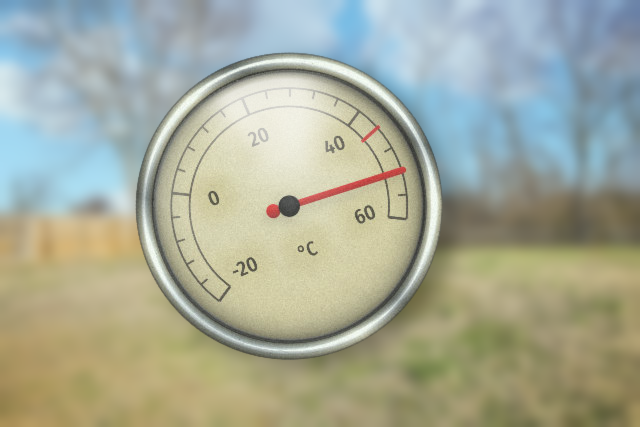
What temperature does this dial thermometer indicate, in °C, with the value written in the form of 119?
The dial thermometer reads 52
